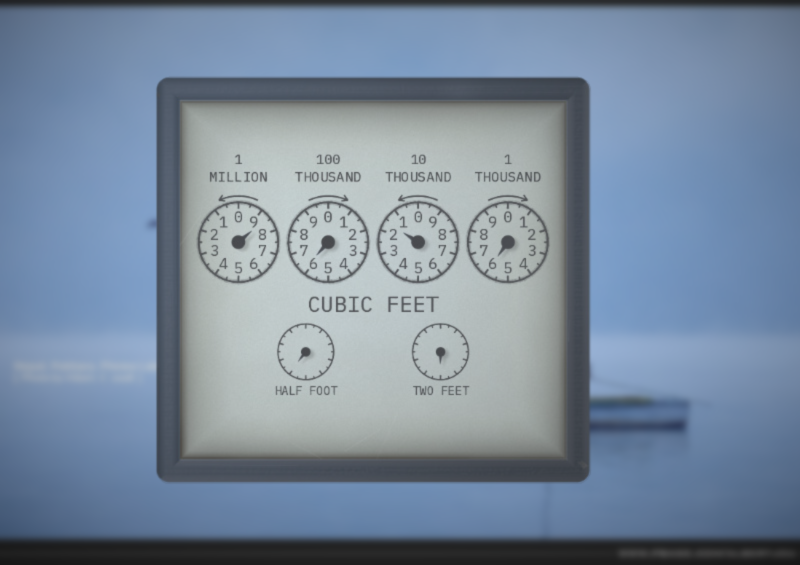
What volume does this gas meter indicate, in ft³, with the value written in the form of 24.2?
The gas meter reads 861600
